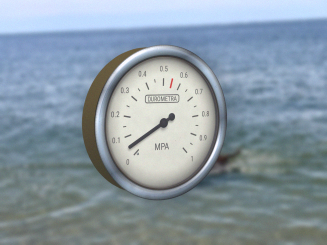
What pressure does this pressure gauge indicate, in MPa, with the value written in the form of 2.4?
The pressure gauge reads 0.05
